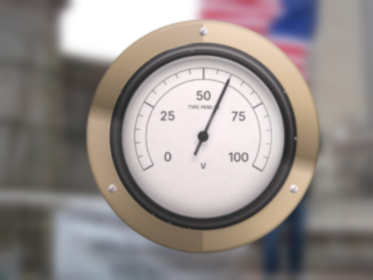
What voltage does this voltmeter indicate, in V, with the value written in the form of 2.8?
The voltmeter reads 60
